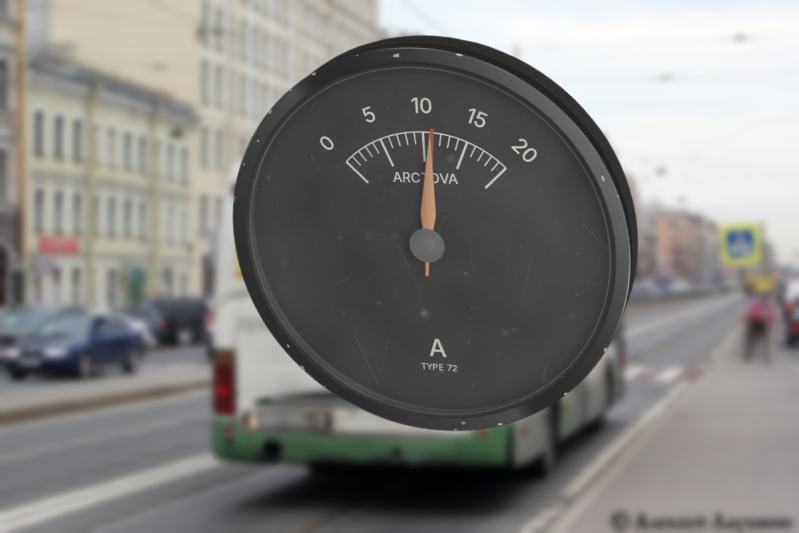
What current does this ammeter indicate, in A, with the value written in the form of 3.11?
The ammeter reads 11
